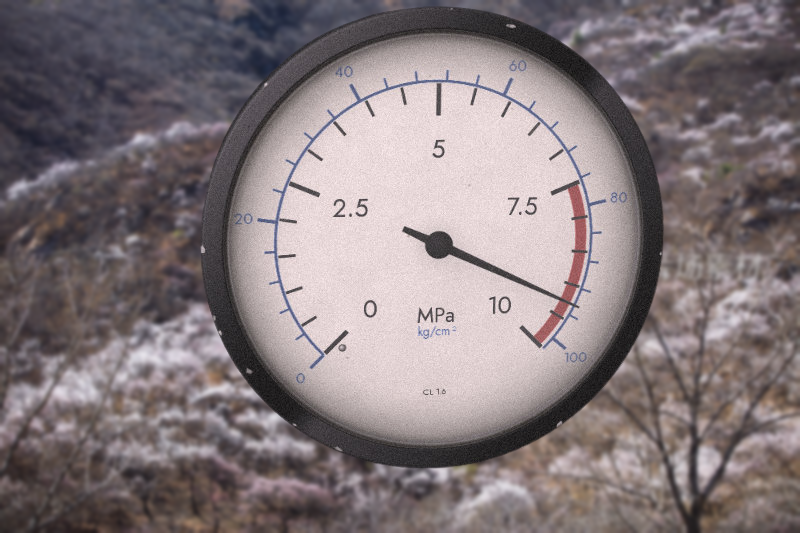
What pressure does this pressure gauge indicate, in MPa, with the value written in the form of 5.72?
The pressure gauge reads 9.25
